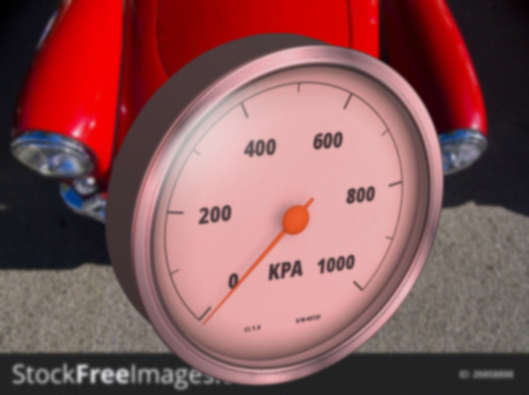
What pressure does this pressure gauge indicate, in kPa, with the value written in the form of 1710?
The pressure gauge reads 0
